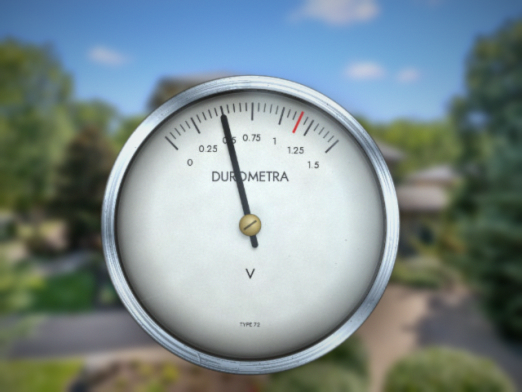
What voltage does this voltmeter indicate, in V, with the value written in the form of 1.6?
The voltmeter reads 0.5
